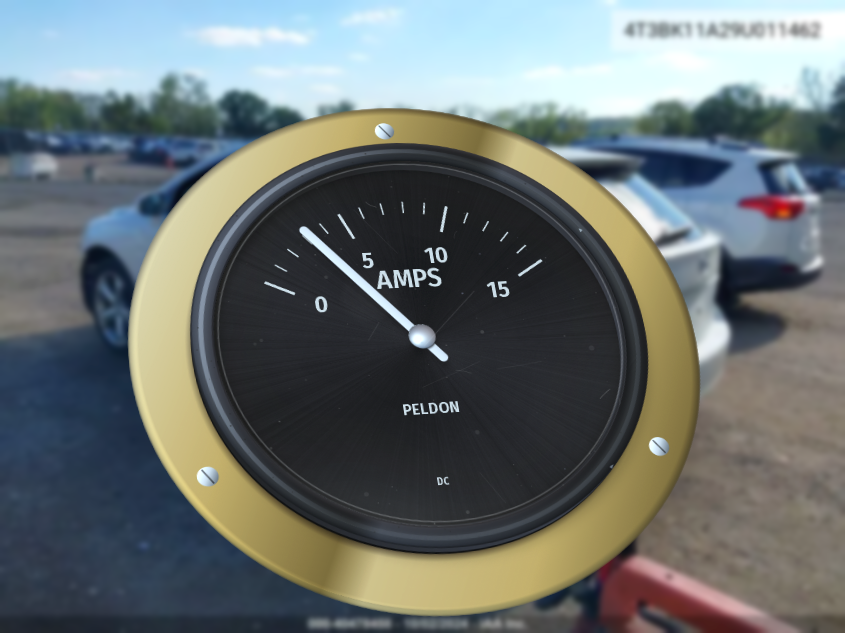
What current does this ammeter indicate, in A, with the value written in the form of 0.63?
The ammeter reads 3
